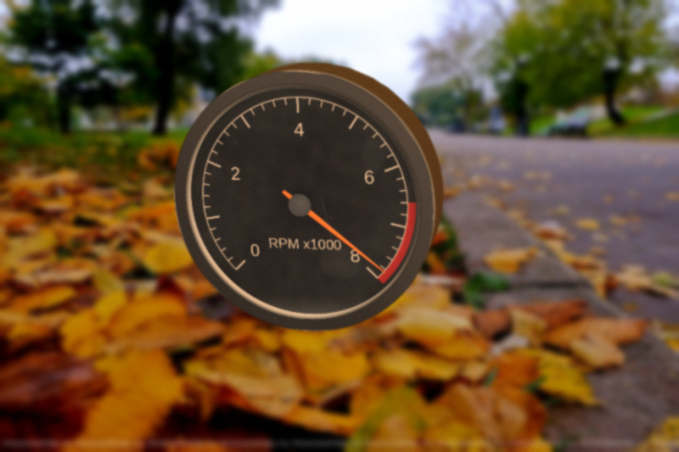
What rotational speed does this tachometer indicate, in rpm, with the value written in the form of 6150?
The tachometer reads 7800
